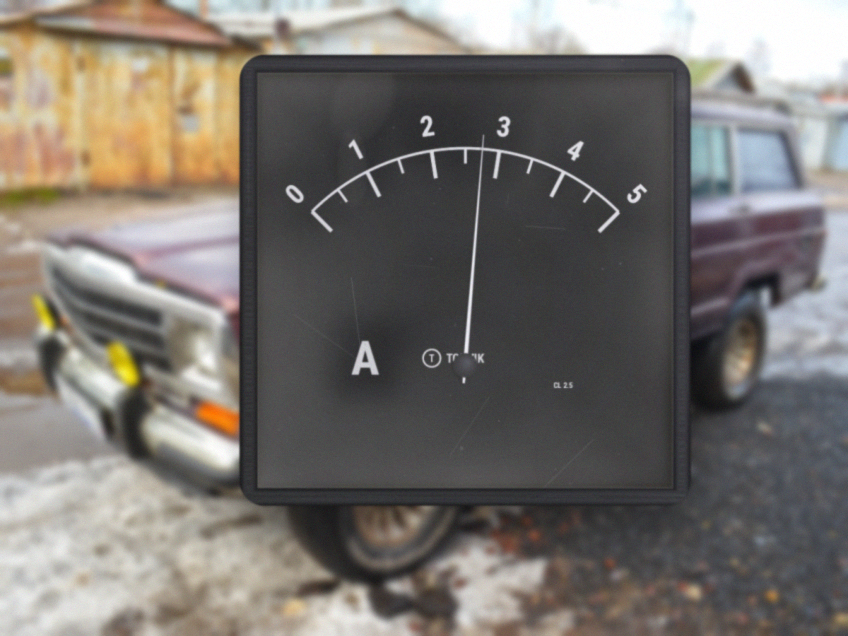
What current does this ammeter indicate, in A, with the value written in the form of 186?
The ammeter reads 2.75
